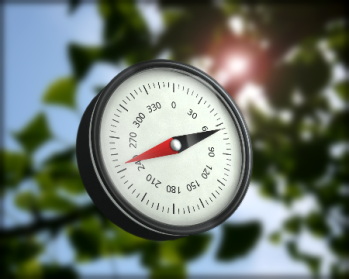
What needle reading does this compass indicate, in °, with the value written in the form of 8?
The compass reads 245
